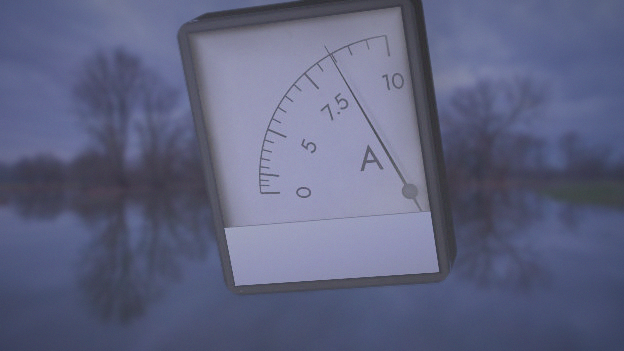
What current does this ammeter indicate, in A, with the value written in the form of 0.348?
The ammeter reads 8.5
